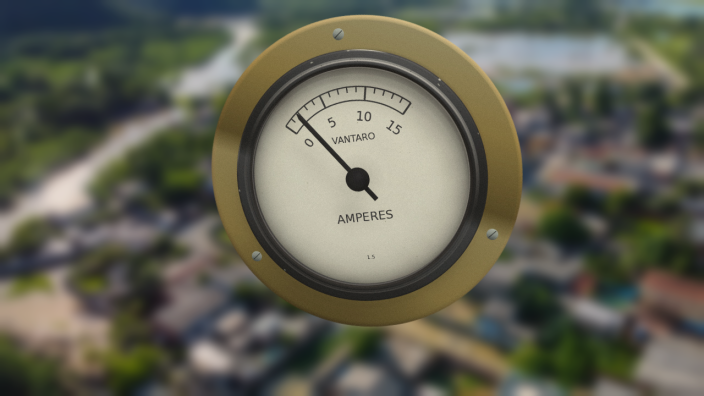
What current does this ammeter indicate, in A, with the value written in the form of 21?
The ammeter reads 2
